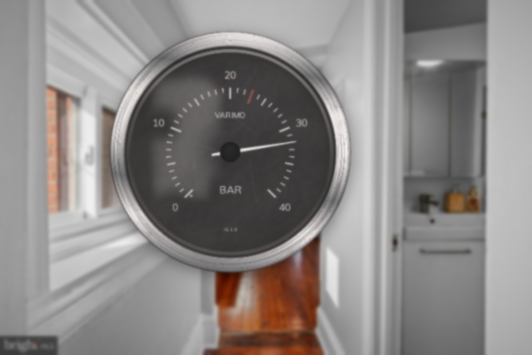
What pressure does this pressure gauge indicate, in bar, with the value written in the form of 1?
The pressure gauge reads 32
